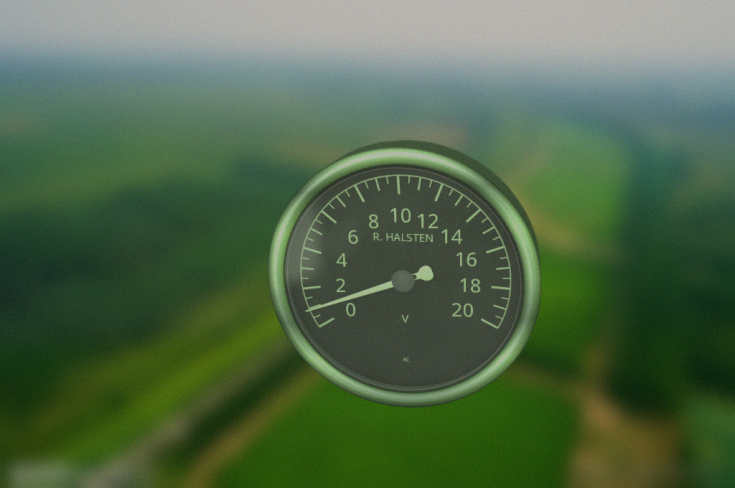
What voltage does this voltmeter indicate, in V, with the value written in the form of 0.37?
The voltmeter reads 1
